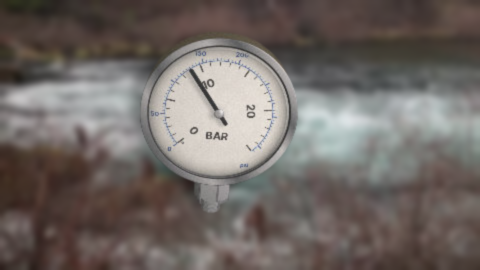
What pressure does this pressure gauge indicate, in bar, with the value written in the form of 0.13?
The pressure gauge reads 9
